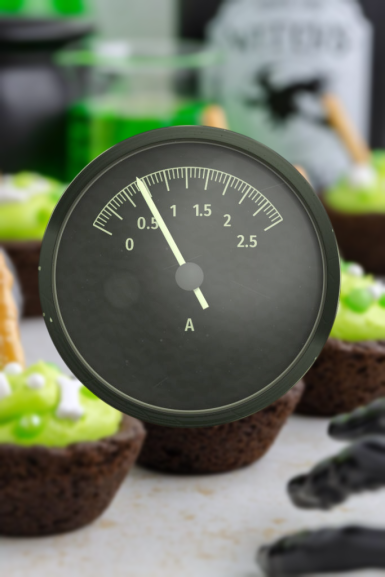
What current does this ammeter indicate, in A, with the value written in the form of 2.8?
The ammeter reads 0.7
